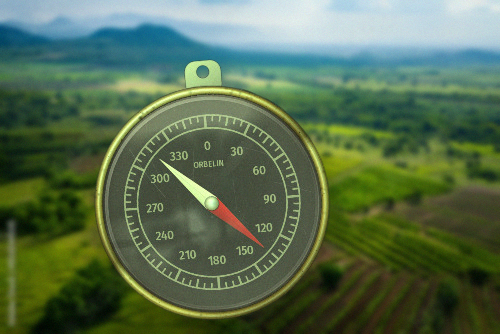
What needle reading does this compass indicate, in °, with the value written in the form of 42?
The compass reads 135
